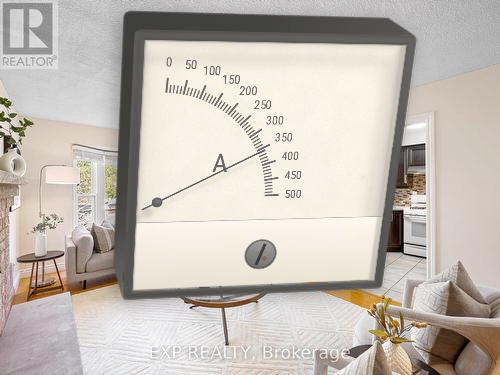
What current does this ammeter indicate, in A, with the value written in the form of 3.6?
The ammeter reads 350
